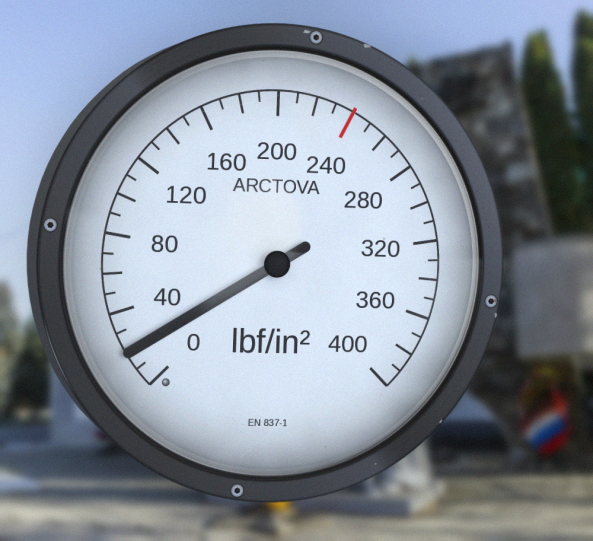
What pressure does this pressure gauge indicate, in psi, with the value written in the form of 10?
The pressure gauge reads 20
